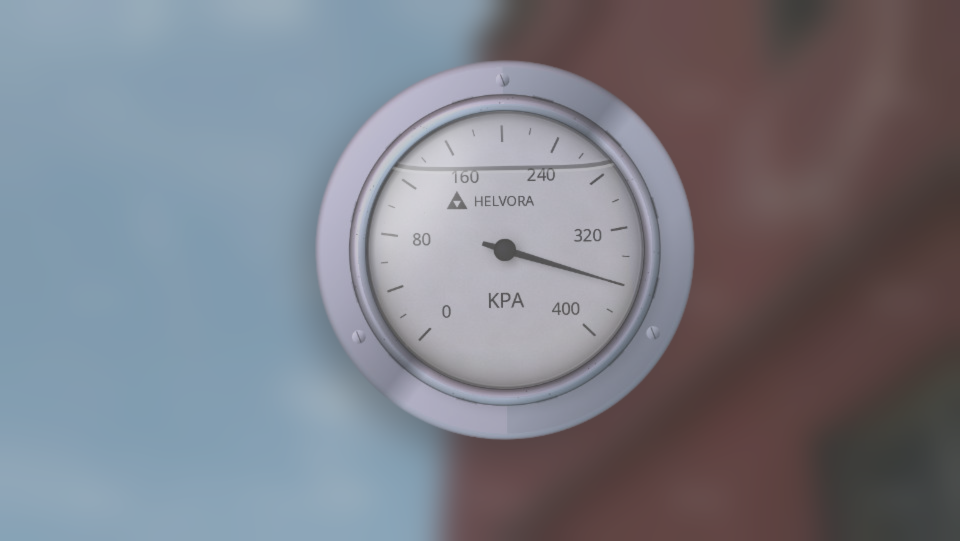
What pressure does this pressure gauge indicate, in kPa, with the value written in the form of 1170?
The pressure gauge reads 360
